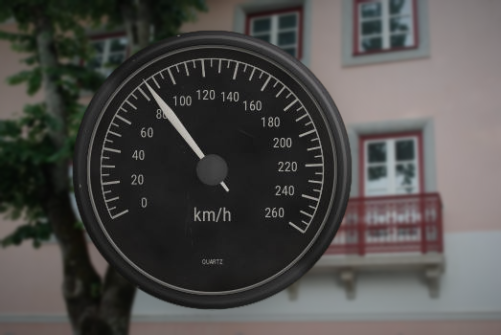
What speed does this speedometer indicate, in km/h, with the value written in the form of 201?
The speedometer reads 85
